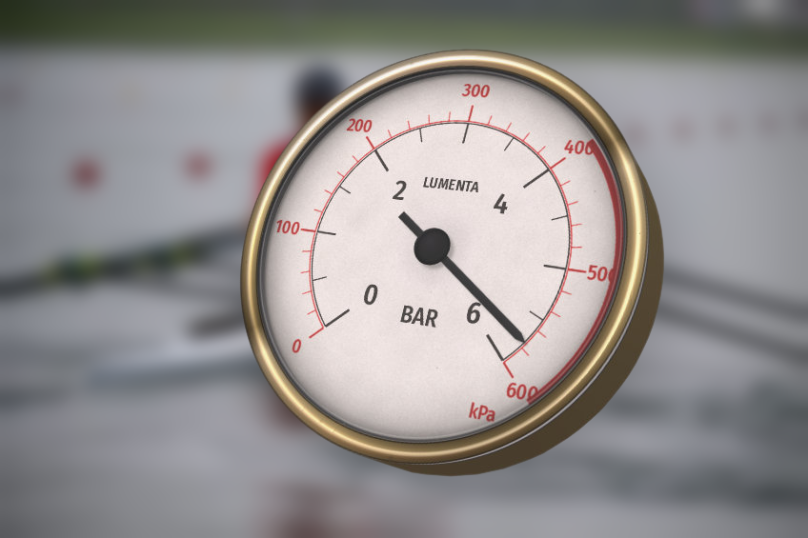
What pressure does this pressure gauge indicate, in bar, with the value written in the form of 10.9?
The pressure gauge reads 5.75
